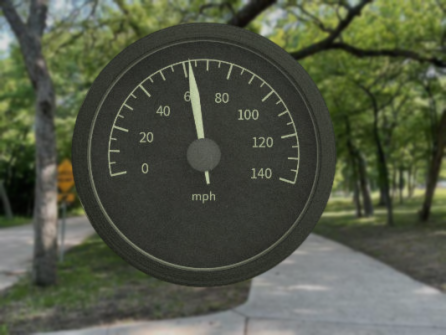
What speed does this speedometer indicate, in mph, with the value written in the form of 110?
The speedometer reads 62.5
